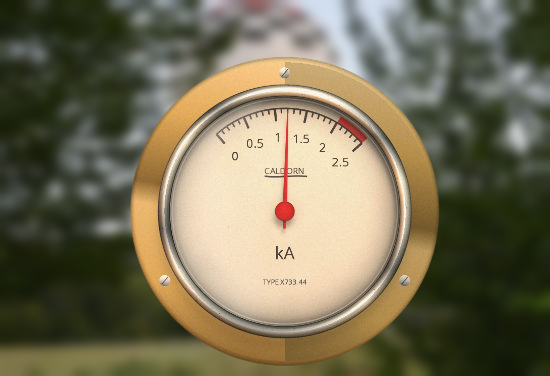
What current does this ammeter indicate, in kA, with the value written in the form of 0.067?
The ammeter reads 1.2
